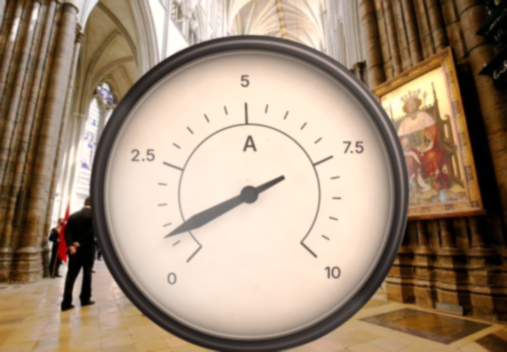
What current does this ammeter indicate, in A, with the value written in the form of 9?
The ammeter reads 0.75
